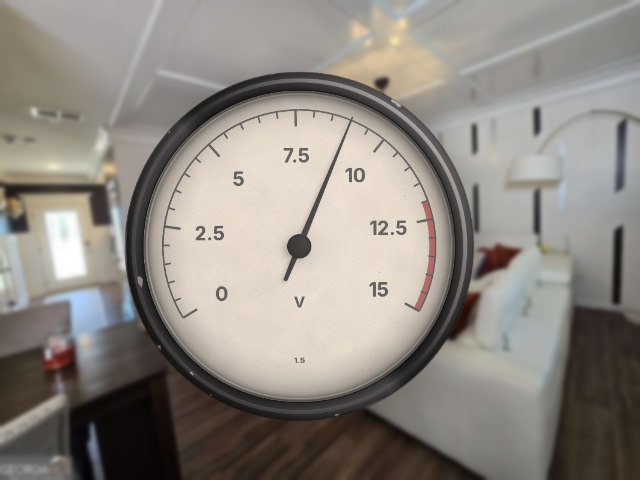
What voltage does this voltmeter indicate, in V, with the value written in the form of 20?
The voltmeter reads 9
